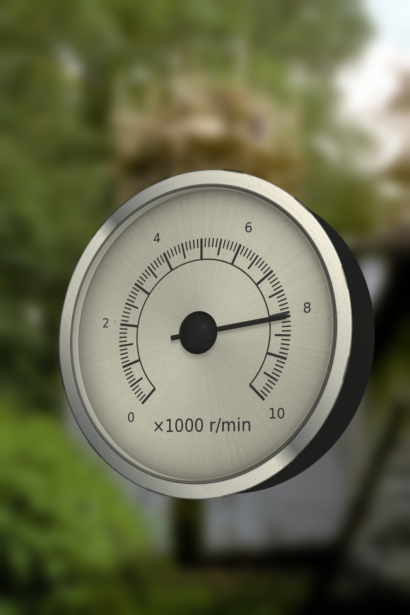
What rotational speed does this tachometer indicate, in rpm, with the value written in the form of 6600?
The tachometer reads 8100
